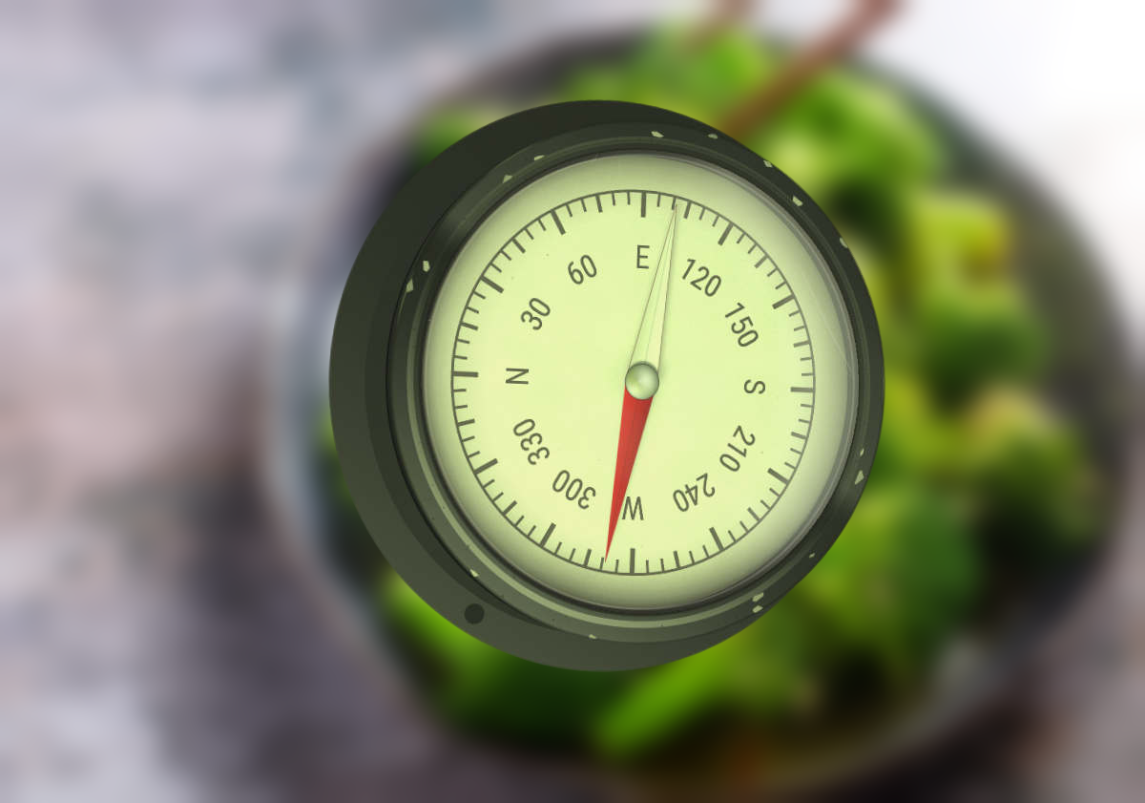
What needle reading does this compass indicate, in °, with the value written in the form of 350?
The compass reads 280
